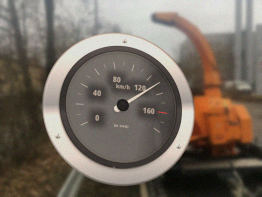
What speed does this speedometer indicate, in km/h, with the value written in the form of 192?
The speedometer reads 130
